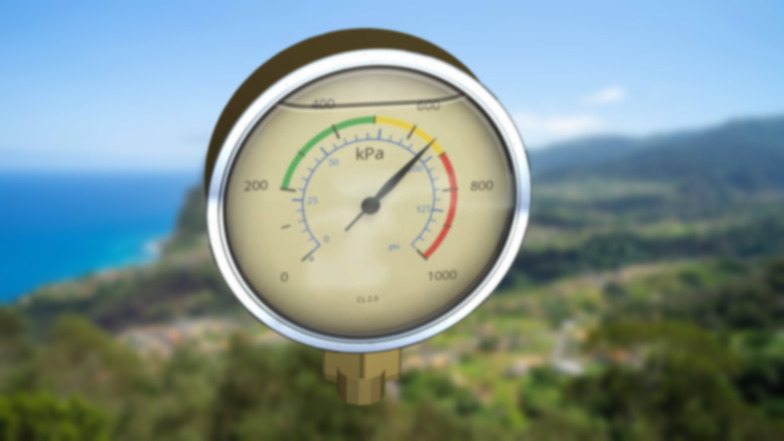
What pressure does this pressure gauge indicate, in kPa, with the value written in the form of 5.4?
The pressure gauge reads 650
